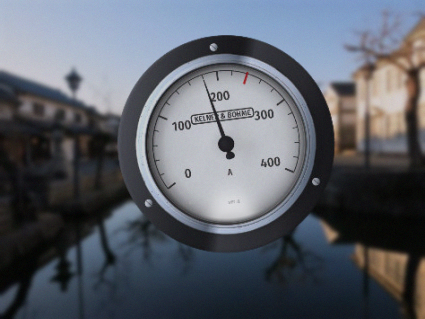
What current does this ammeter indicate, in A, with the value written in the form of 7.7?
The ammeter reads 180
